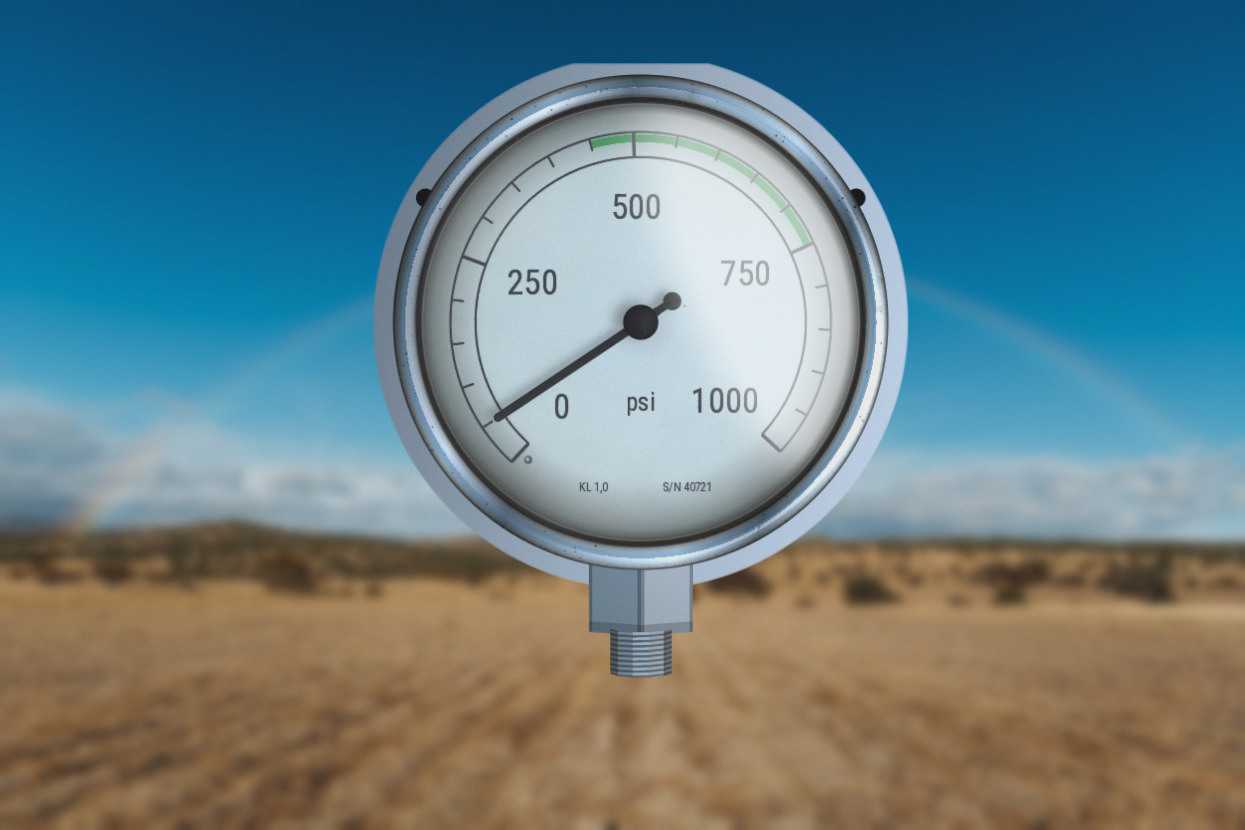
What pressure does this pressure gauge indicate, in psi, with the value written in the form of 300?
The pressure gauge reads 50
